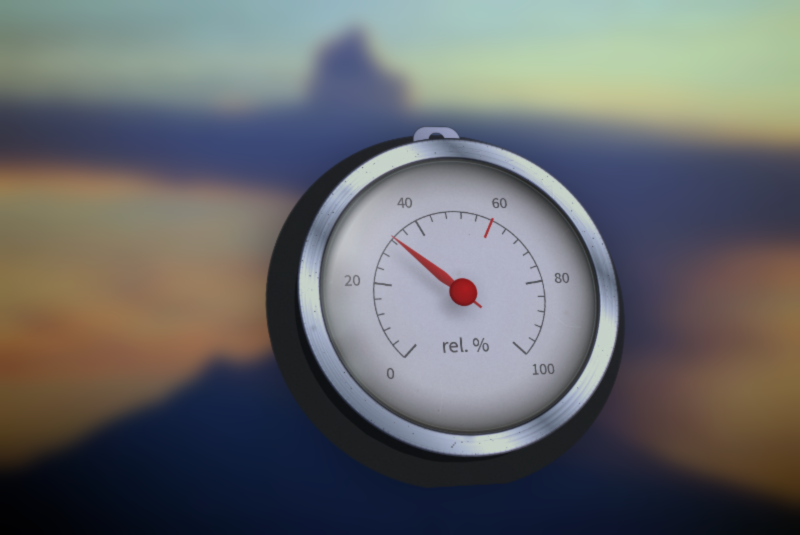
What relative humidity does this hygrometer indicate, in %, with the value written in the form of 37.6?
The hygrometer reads 32
